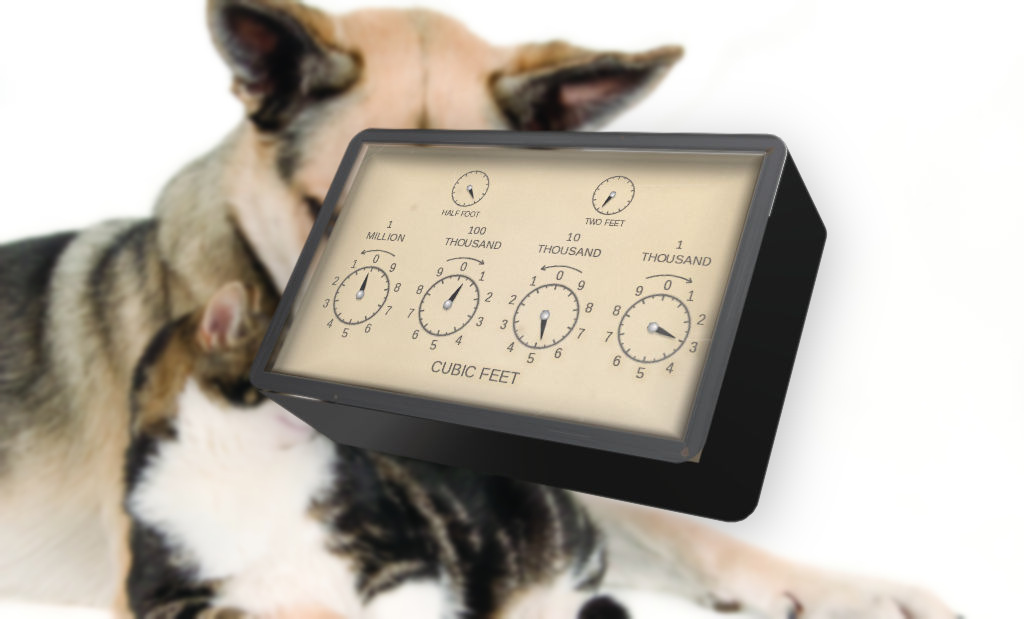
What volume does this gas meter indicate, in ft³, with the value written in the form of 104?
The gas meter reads 5300
